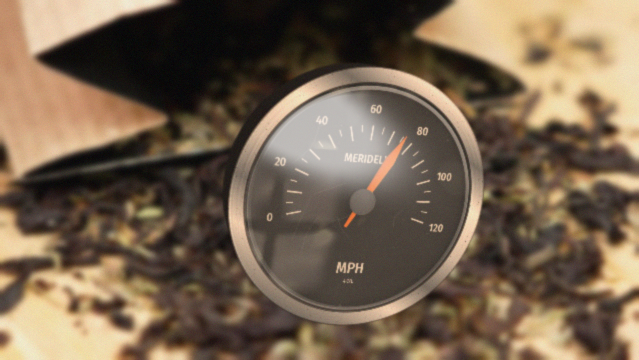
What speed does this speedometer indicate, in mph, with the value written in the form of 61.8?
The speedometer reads 75
